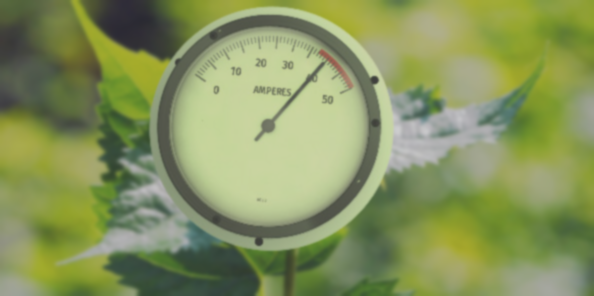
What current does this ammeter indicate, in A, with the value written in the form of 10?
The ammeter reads 40
